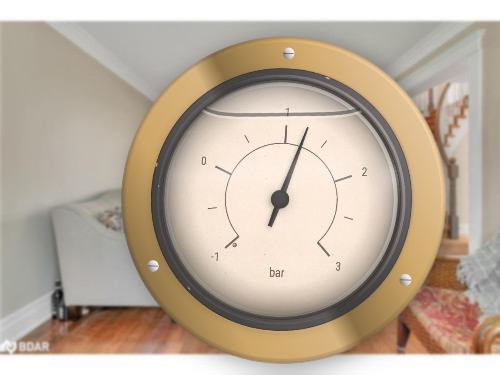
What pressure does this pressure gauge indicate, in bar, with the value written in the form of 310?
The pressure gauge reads 1.25
